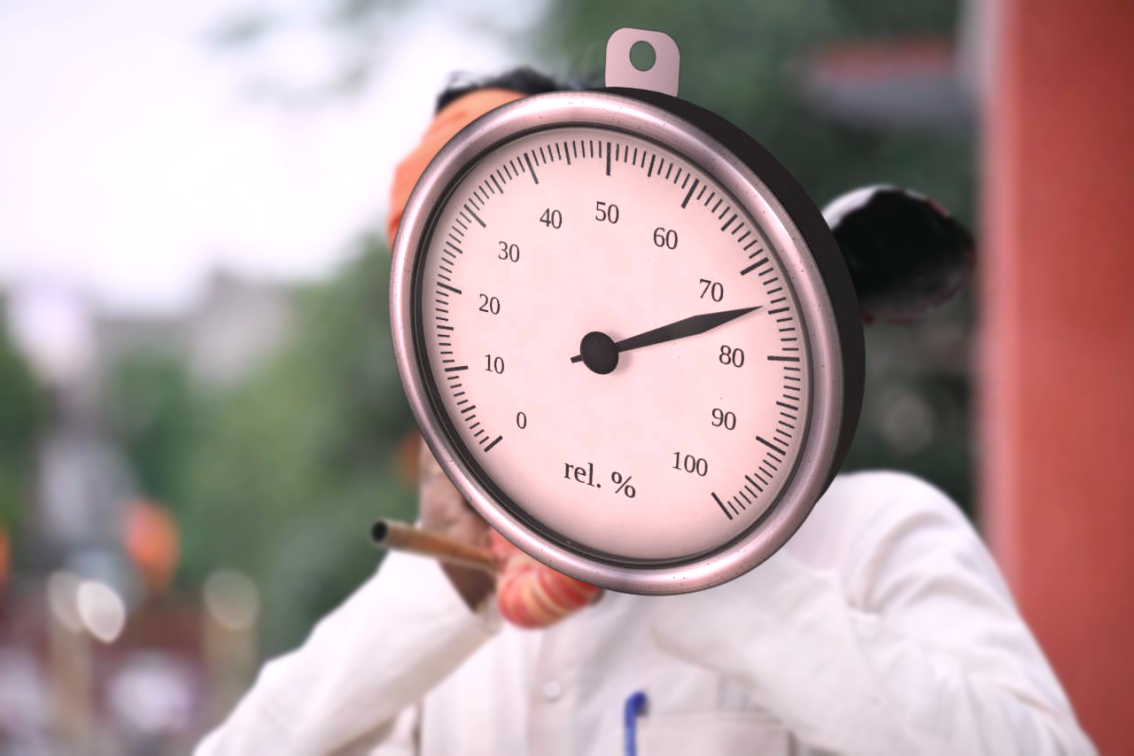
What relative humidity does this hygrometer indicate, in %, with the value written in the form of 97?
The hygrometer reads 74
